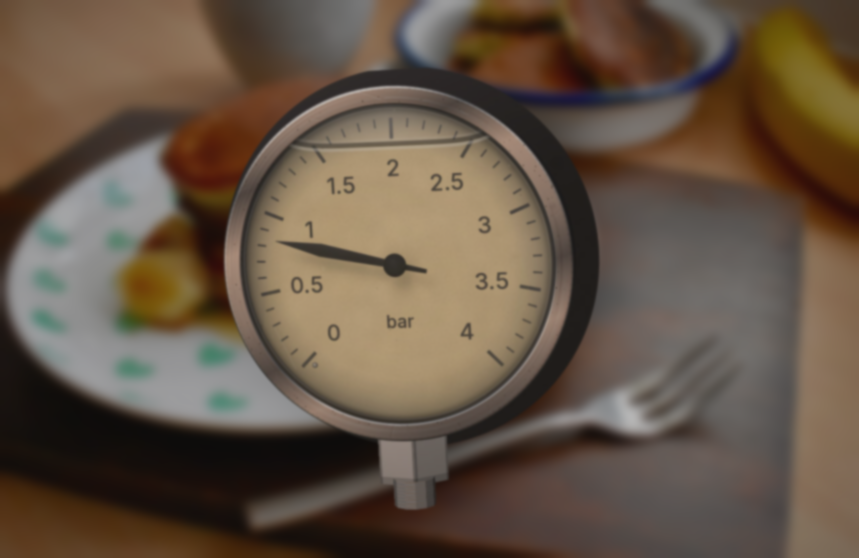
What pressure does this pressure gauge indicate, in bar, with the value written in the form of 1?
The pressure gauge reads 0.85
